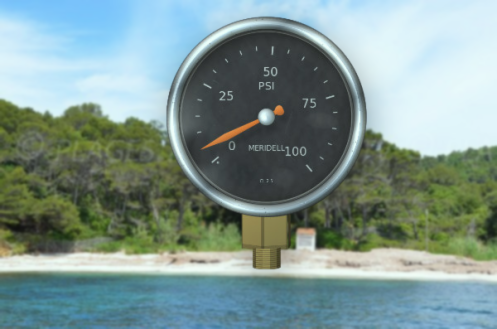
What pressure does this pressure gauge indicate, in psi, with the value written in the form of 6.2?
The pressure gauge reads 5
